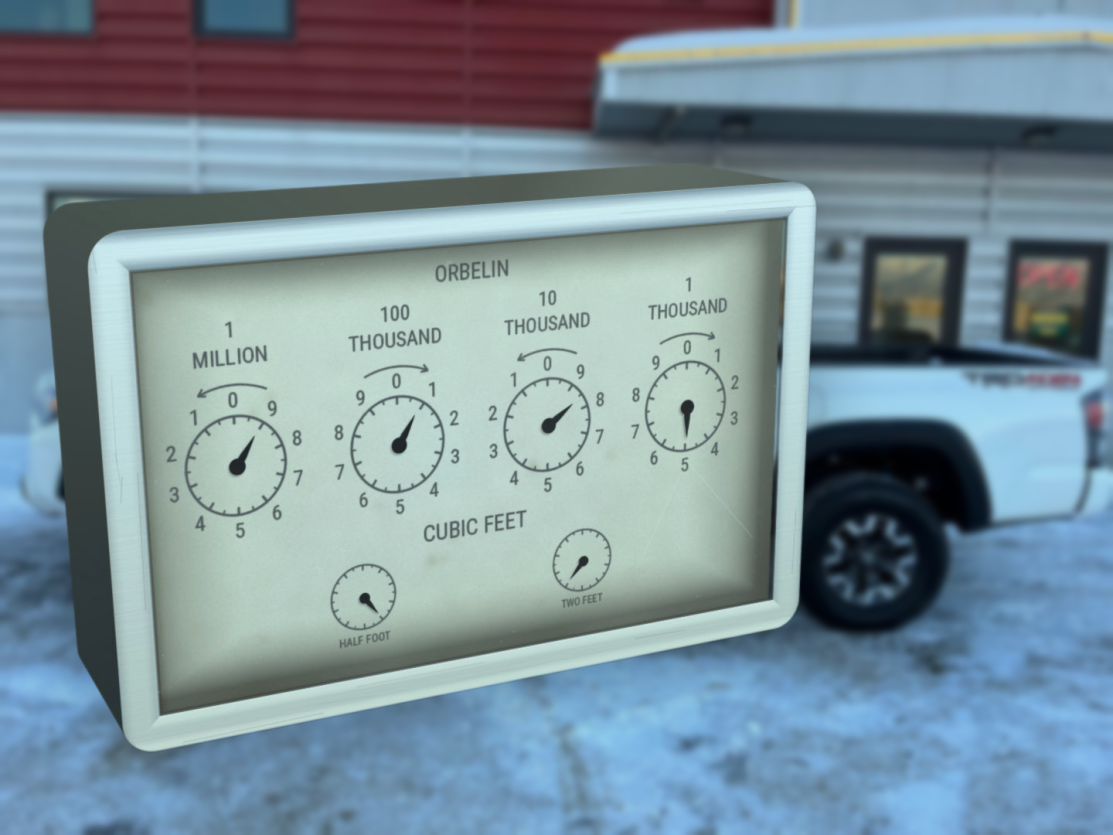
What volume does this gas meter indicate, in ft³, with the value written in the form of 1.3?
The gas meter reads 908500
